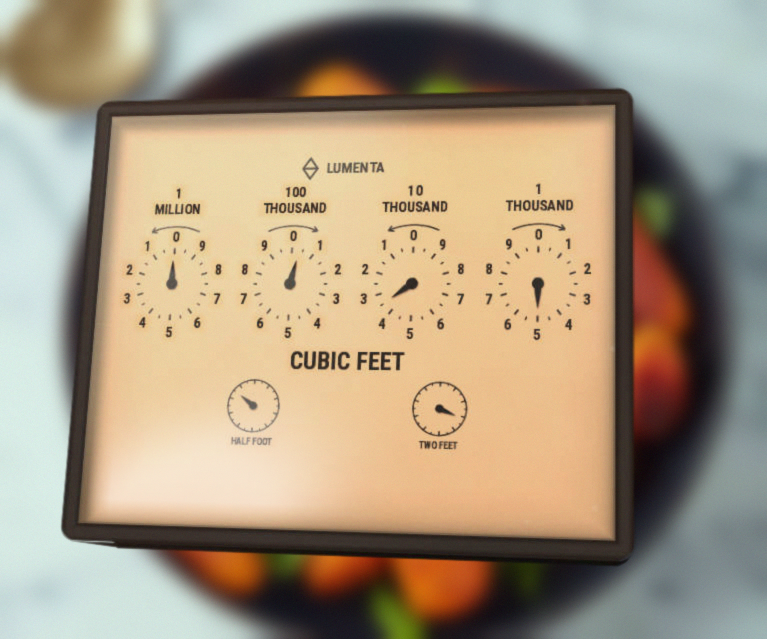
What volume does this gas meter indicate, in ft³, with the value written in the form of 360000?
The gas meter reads 3500
